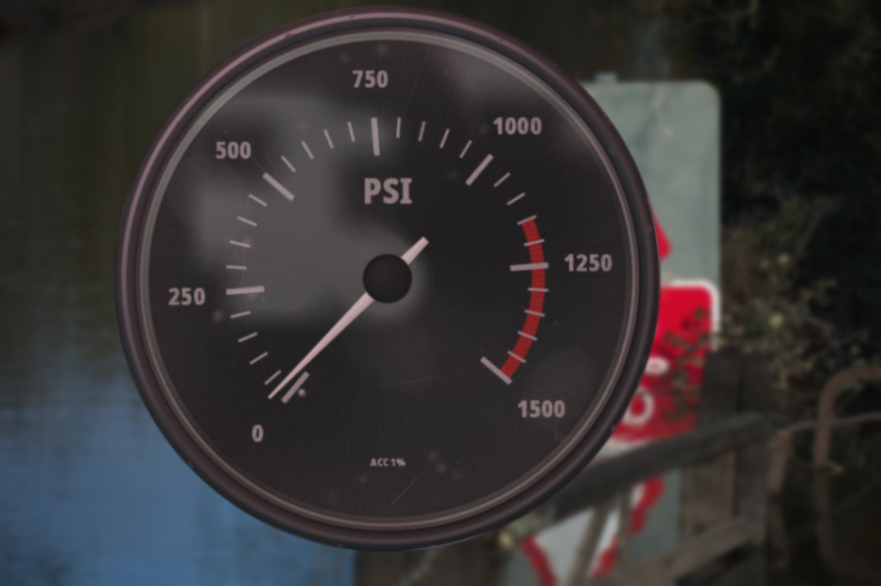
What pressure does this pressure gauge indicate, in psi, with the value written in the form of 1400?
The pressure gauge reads 25
